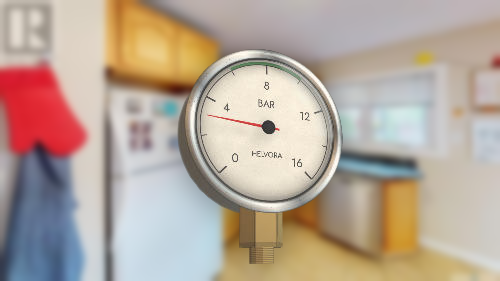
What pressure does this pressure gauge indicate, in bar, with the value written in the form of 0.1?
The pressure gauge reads 3
